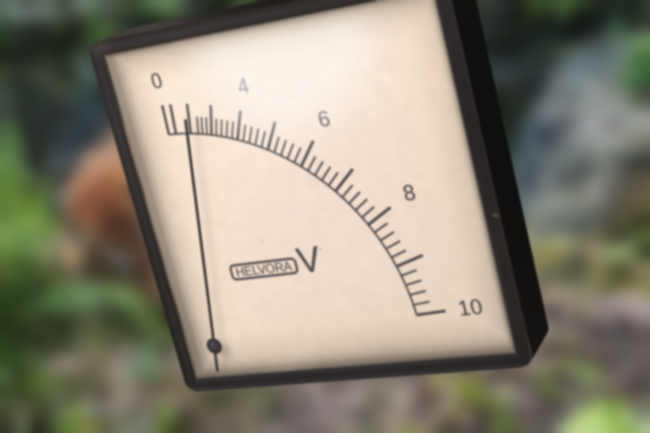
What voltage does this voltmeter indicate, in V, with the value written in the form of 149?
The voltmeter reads 2
